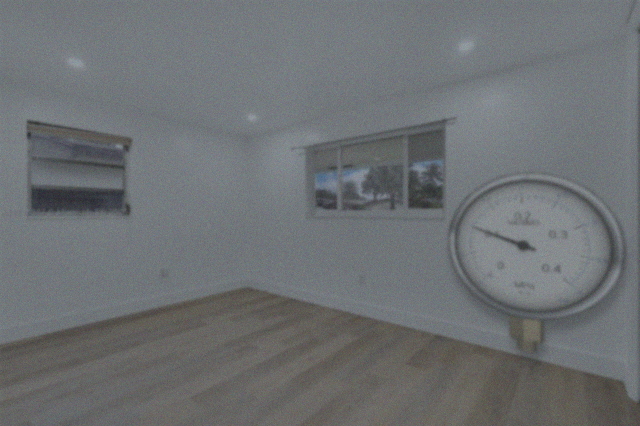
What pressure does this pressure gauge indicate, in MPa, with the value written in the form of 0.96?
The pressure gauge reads 0.1
